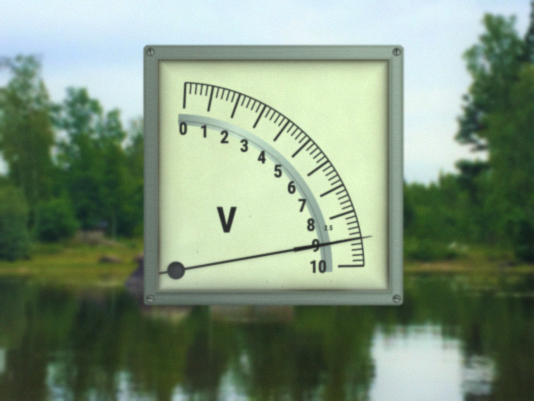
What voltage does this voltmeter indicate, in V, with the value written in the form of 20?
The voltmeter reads 9
